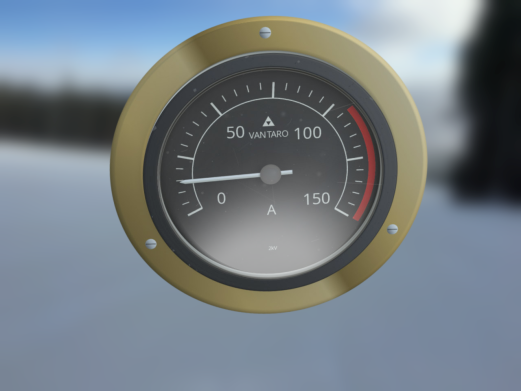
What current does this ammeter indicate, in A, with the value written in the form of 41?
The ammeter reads 15
